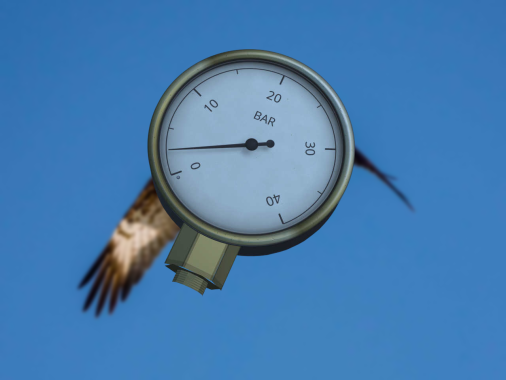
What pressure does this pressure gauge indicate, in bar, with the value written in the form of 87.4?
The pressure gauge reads 2.5
